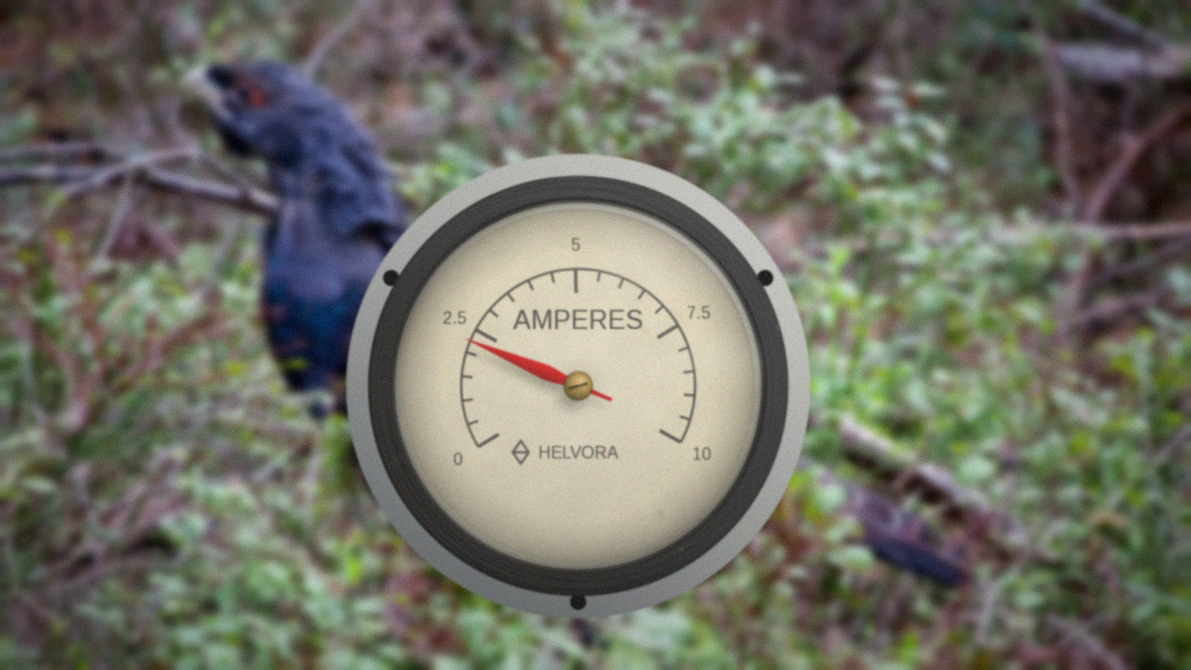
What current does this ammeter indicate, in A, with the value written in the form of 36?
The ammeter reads 2.25
